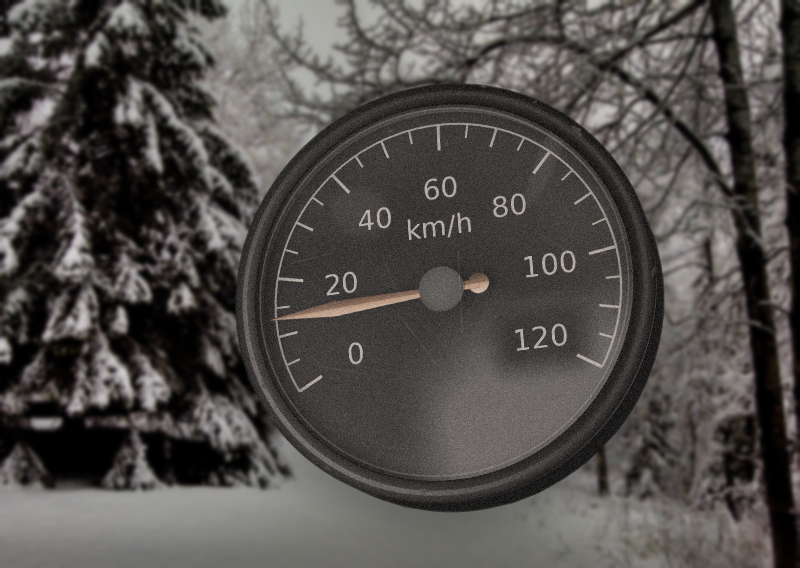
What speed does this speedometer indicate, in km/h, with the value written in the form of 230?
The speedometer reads 12.5
